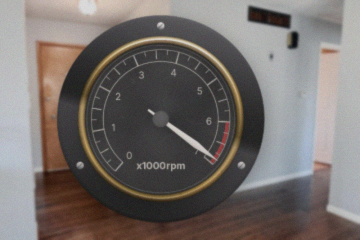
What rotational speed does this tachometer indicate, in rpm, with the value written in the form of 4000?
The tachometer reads 6875
